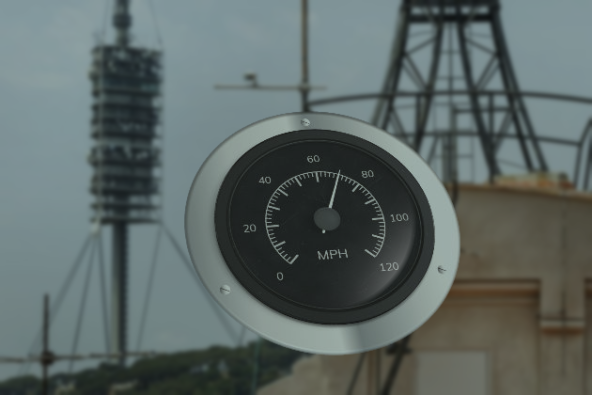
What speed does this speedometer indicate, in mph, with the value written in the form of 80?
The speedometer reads 70
